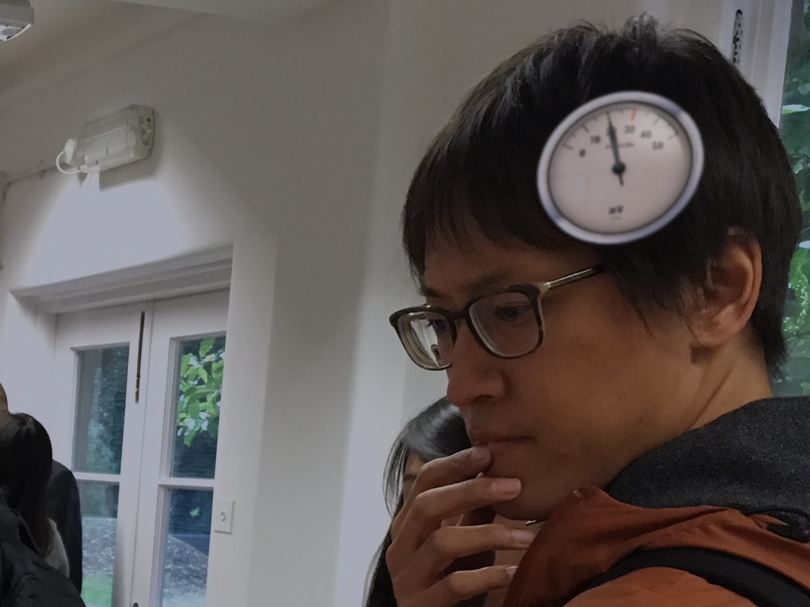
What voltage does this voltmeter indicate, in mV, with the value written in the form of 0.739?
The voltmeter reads 20
